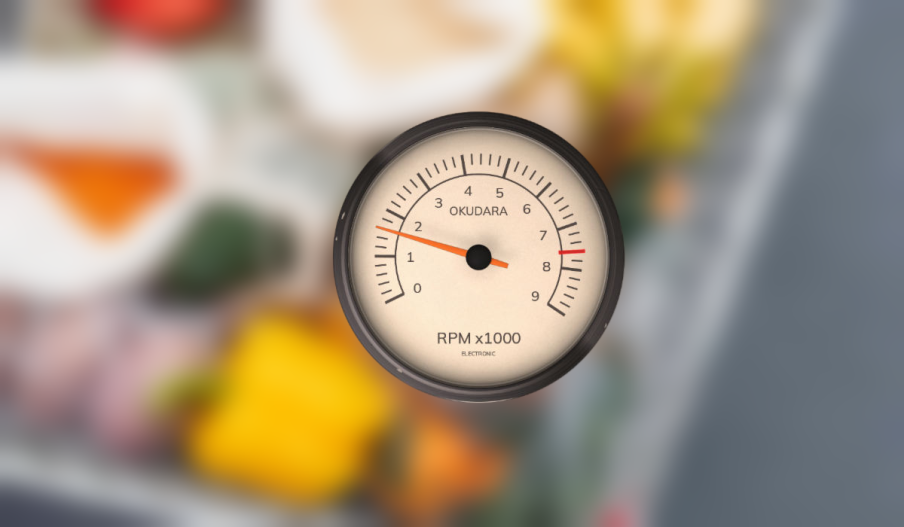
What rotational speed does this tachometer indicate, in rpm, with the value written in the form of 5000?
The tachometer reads 1600
